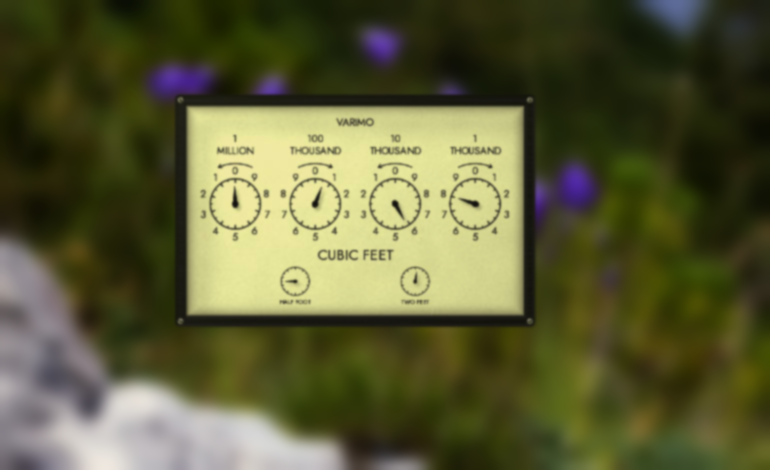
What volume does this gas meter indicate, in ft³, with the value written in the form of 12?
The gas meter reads 5800
